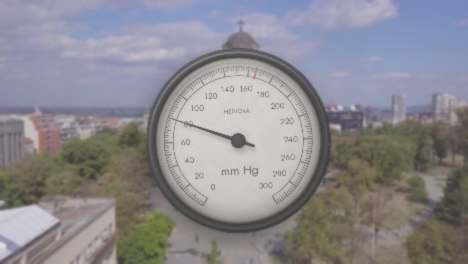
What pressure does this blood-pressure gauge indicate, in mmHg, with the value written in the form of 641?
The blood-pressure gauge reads 80
